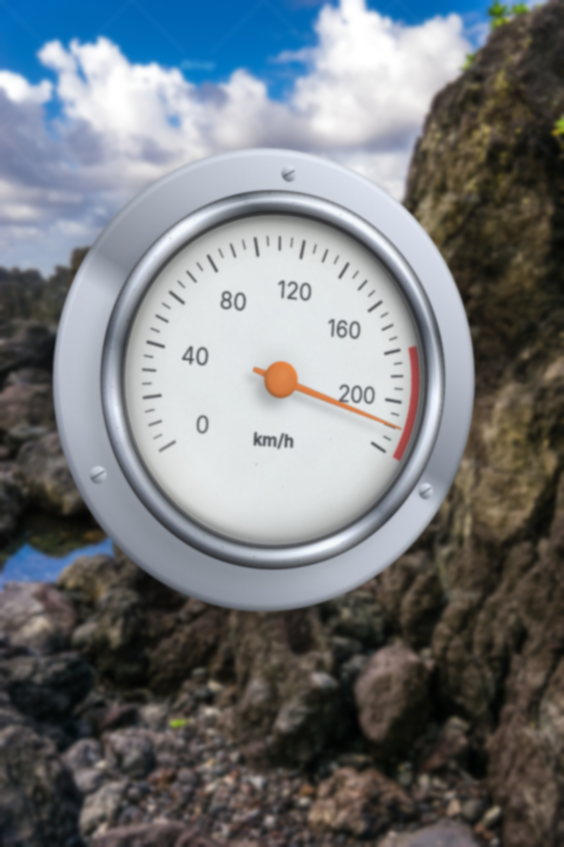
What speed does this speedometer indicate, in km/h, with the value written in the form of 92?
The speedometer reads 210
